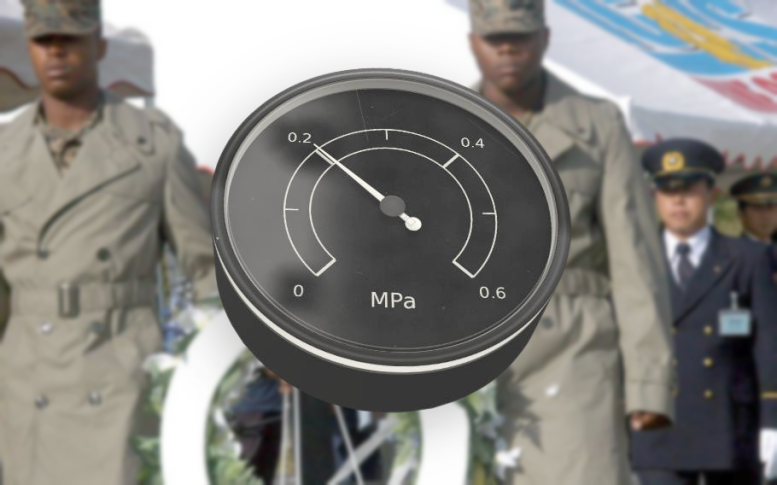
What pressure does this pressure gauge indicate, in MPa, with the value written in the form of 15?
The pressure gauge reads 0.2
